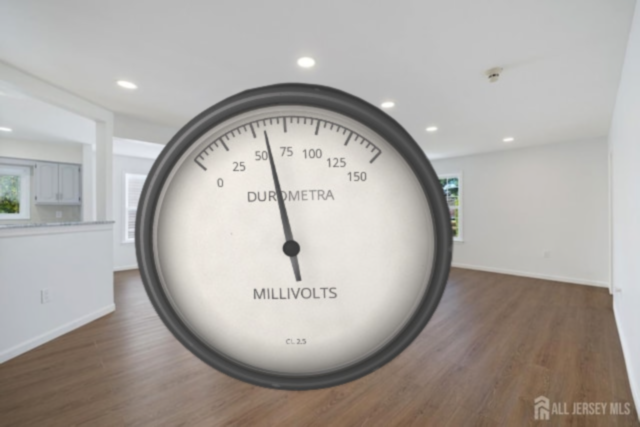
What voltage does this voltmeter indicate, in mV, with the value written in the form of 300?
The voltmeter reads 60
